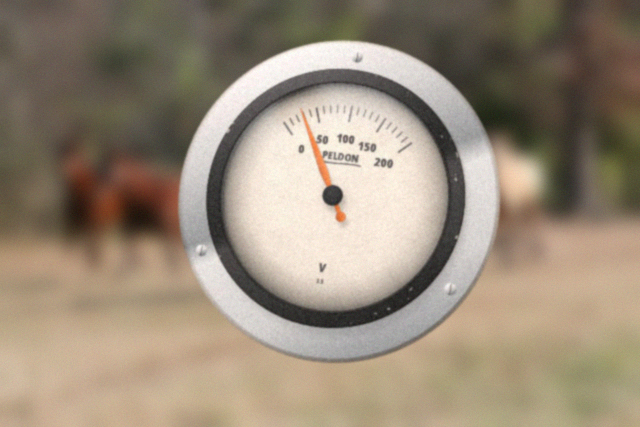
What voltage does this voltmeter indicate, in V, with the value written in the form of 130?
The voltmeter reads 30
